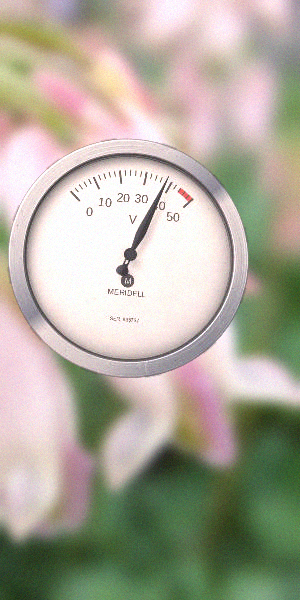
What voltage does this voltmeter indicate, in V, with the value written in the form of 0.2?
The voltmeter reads 38
